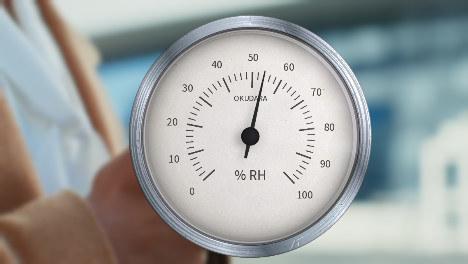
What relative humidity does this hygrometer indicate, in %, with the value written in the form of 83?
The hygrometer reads 54
